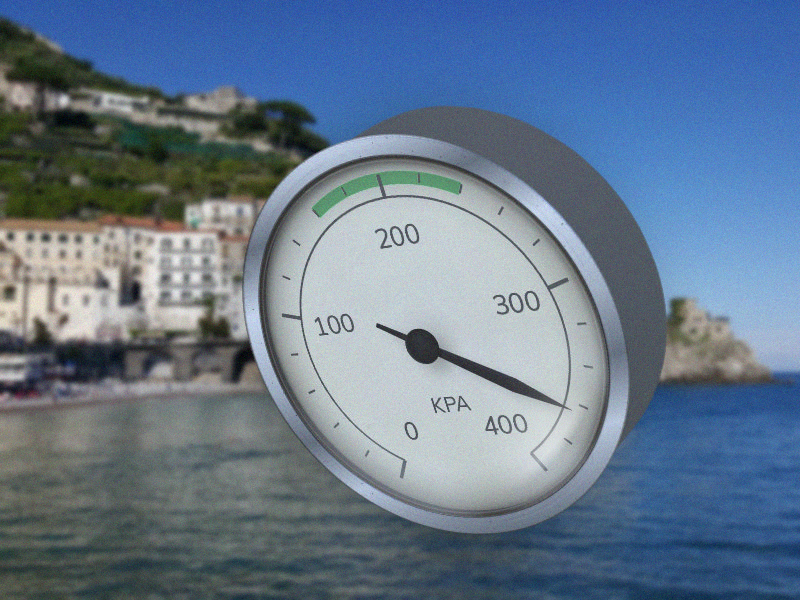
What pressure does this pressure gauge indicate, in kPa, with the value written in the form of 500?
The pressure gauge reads 360
